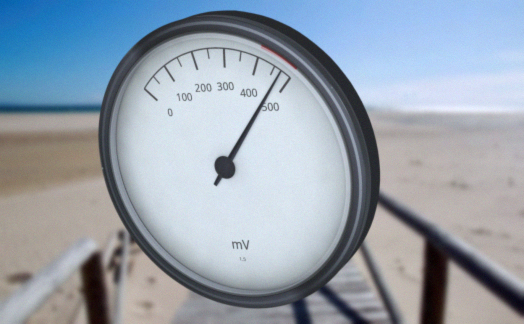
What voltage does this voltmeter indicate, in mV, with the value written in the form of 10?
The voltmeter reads 475
